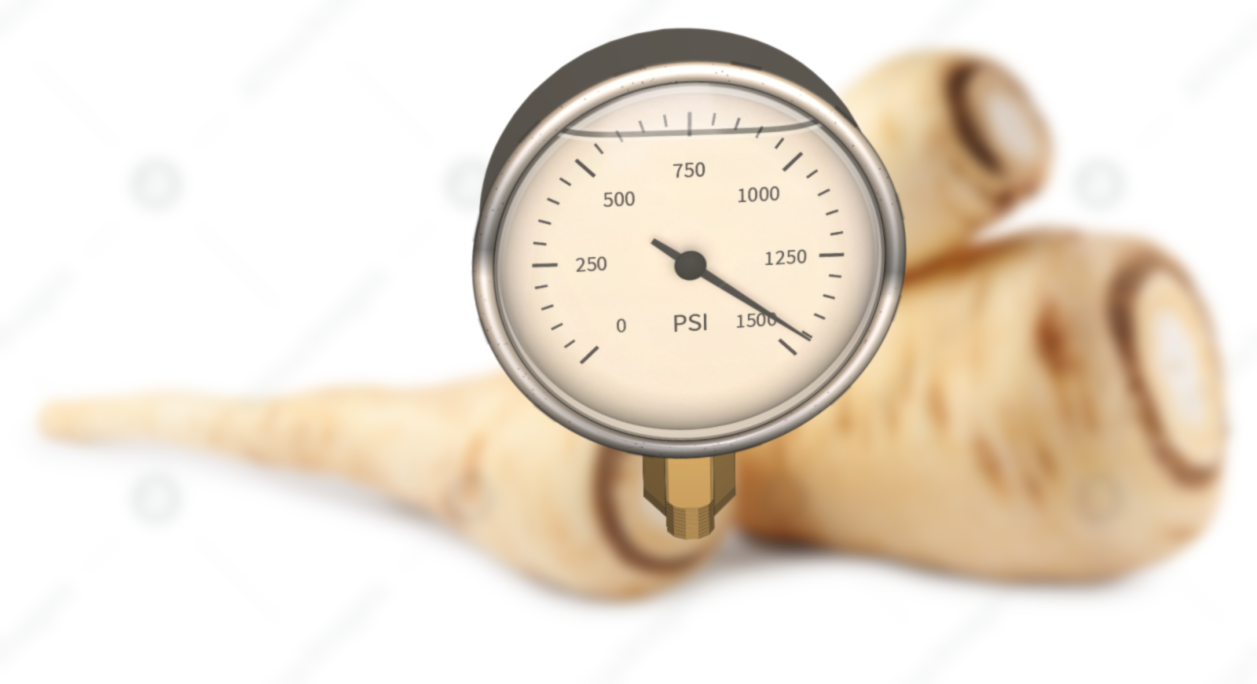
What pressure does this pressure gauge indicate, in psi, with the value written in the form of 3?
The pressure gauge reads 1450
